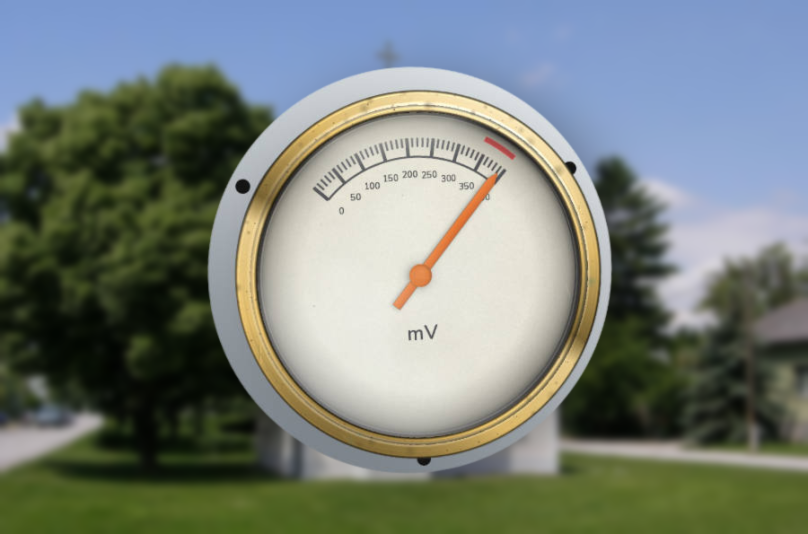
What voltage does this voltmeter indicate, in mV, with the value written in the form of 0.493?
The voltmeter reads 390
